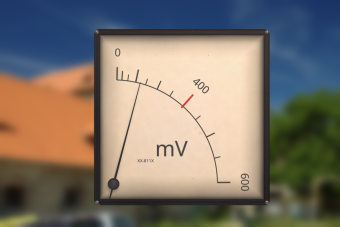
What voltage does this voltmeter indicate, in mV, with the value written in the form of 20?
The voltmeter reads 225
